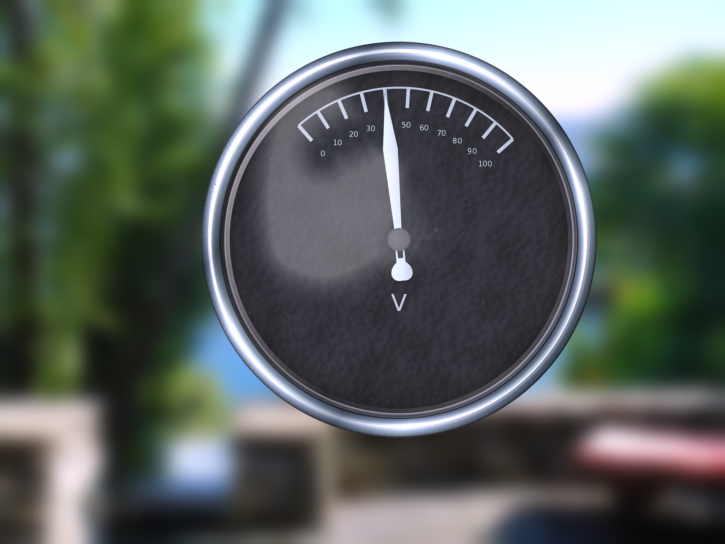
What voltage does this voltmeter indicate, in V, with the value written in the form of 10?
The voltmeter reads 40
